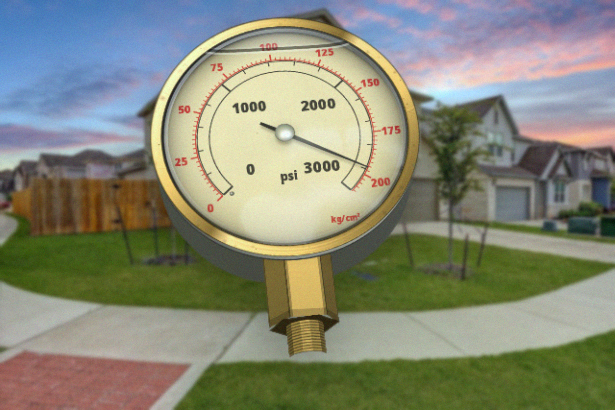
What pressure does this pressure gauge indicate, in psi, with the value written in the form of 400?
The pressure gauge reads 2800
